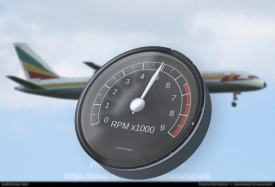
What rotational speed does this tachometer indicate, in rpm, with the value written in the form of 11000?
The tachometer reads 5000
